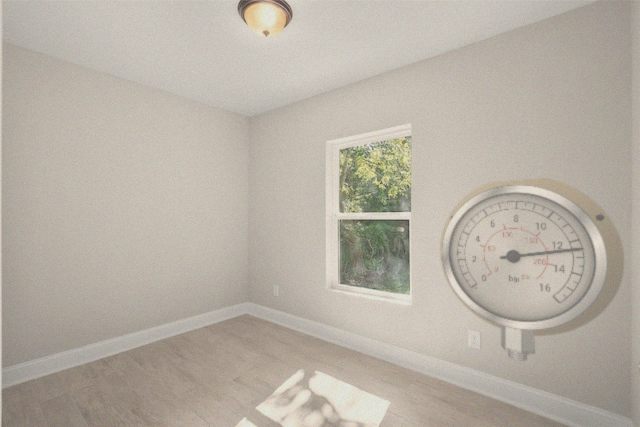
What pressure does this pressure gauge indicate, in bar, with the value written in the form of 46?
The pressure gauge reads 12.5
